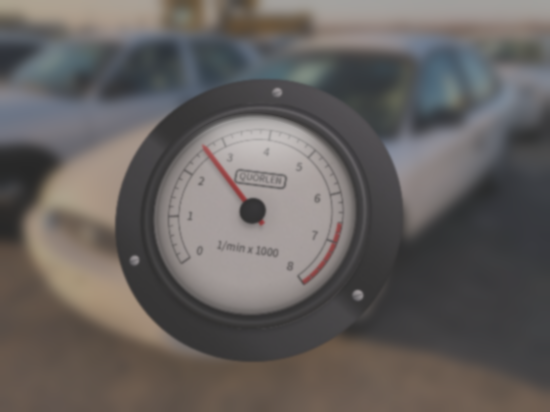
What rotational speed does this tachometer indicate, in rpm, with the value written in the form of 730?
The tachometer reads 2600
